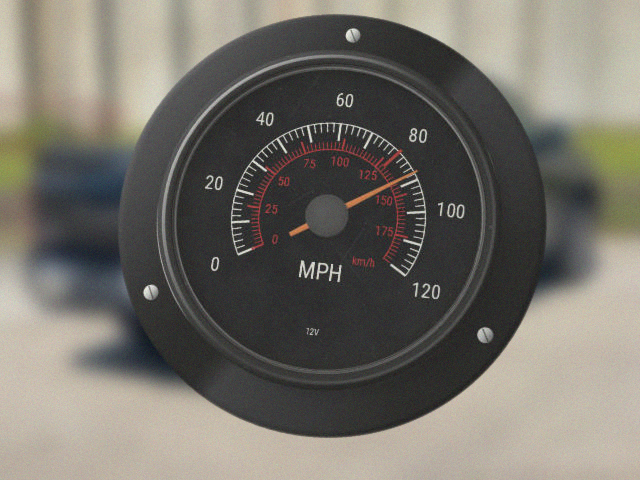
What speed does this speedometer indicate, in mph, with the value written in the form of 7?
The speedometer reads 88
